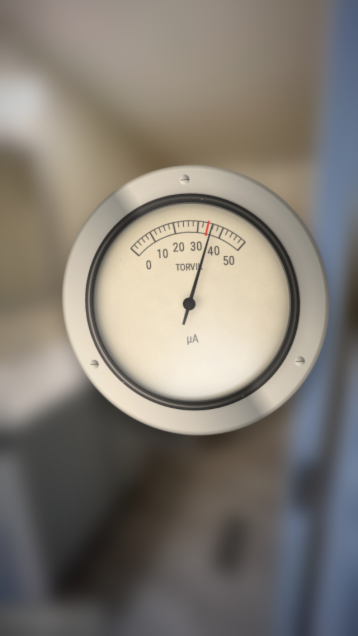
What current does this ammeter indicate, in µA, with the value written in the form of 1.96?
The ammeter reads 36
